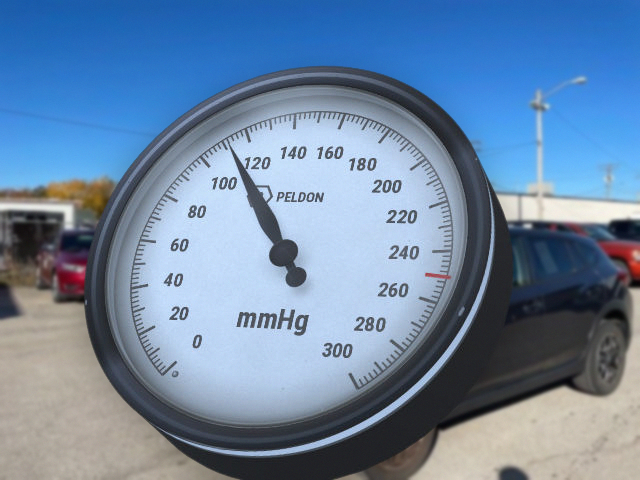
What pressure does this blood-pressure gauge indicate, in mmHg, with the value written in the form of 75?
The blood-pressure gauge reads 112
